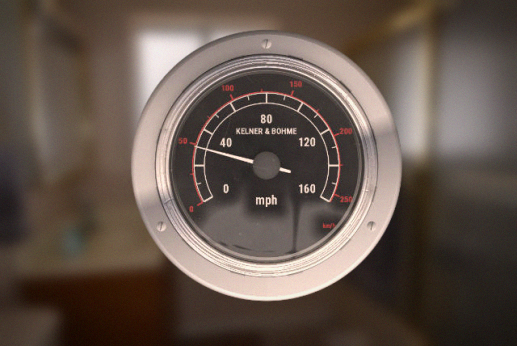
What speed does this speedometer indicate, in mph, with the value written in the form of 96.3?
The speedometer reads 30
